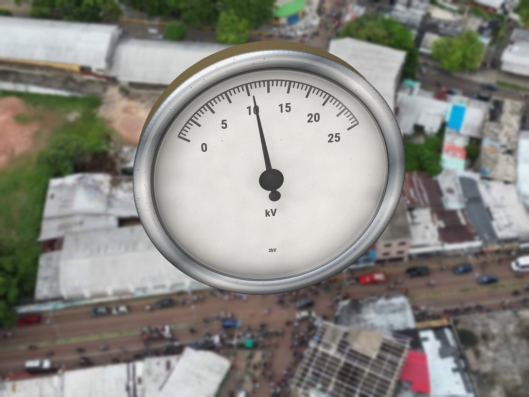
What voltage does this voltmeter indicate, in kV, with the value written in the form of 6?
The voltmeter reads 10.5
